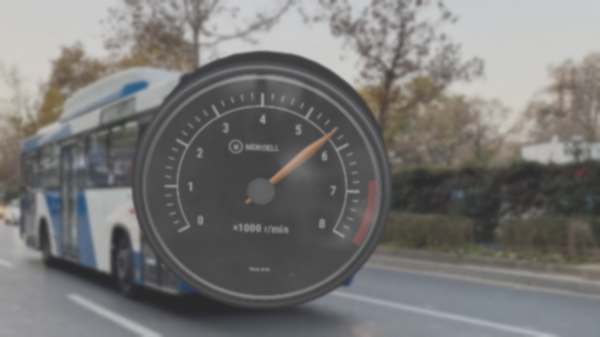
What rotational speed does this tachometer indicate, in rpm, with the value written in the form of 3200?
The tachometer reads 5600
